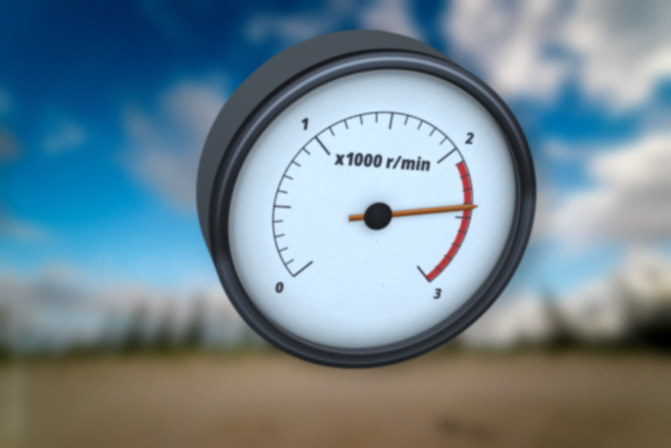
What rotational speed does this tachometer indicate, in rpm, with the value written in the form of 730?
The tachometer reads 2400
